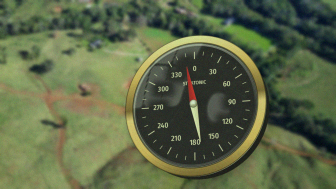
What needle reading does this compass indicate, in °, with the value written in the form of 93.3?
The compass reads 350
